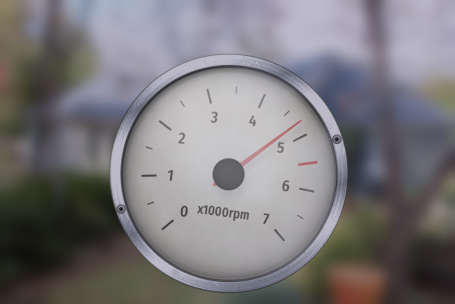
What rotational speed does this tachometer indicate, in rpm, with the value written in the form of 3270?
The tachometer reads 4750
